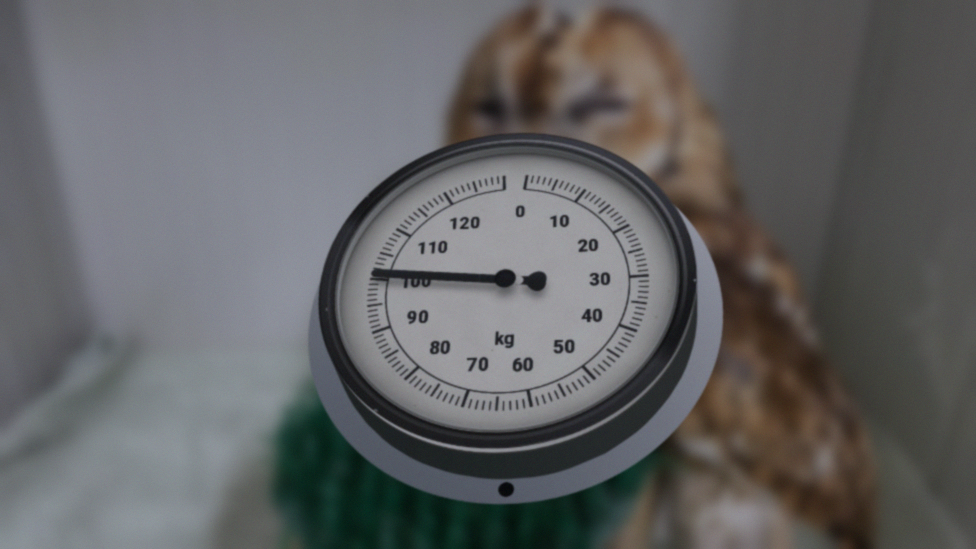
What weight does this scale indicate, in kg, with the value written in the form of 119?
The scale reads 100
